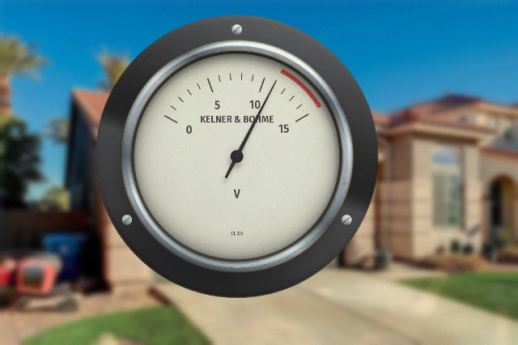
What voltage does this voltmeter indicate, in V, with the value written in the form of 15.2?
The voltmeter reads 11
